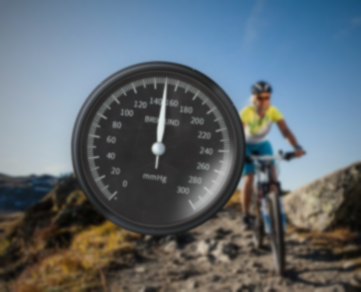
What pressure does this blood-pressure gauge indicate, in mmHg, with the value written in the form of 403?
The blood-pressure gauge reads 150
